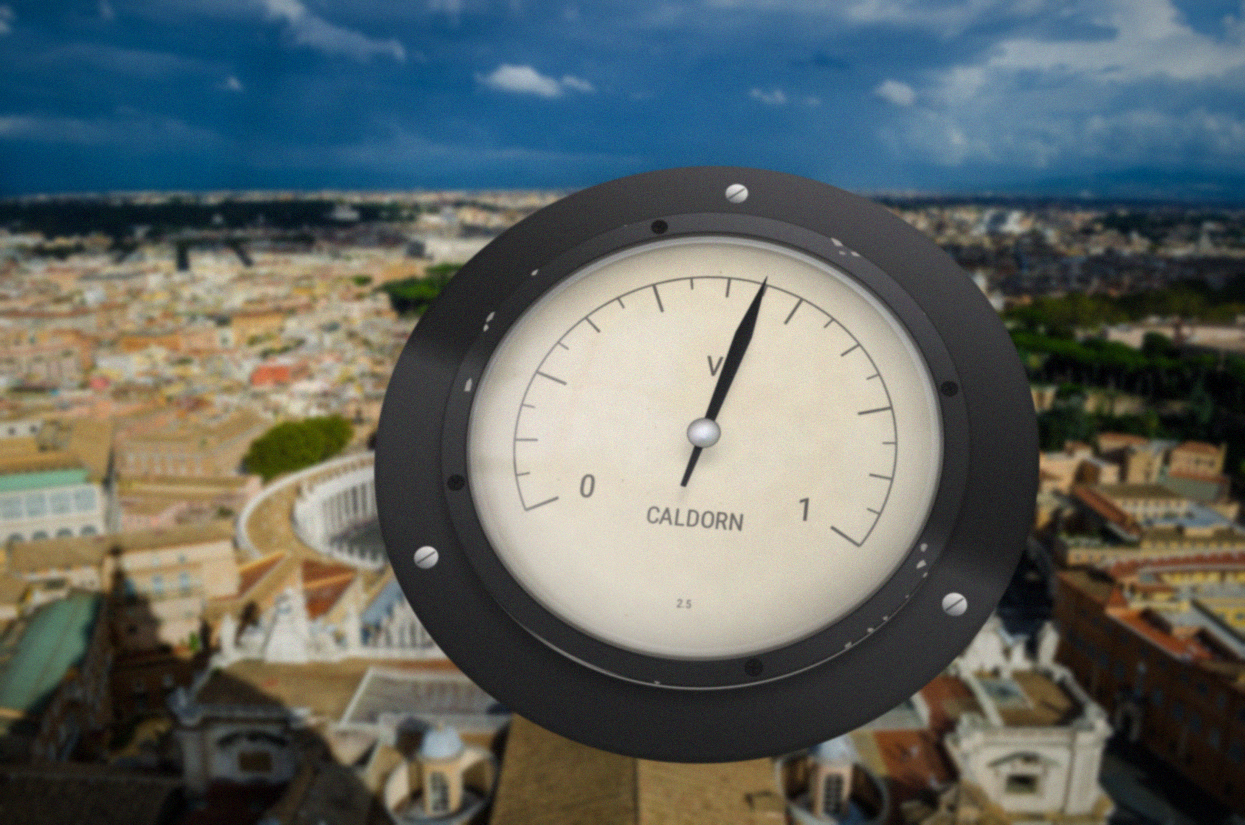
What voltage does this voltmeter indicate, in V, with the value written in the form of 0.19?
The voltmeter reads 0.55
